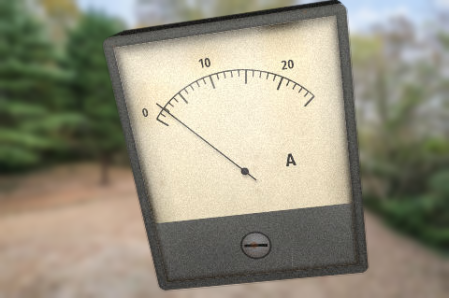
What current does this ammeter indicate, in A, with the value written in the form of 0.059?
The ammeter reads 2
